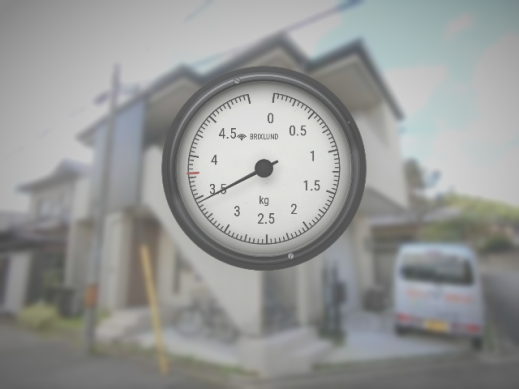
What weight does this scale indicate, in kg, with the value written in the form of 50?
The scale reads 3.45
